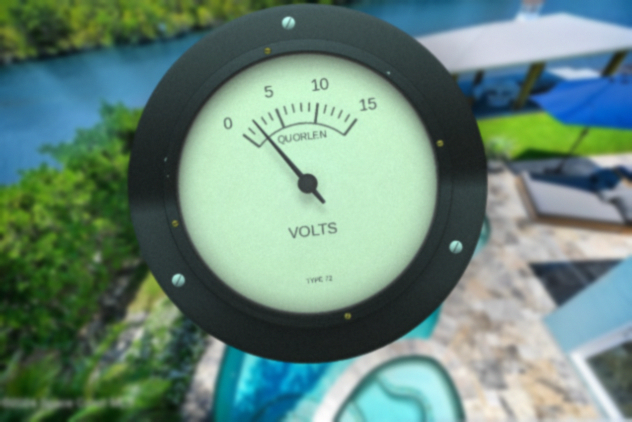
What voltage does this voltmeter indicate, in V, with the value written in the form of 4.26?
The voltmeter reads 2
